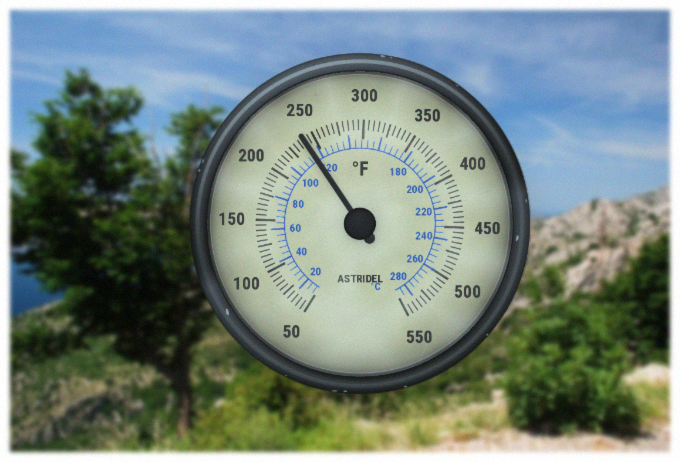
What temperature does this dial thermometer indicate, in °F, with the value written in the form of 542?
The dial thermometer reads 240
